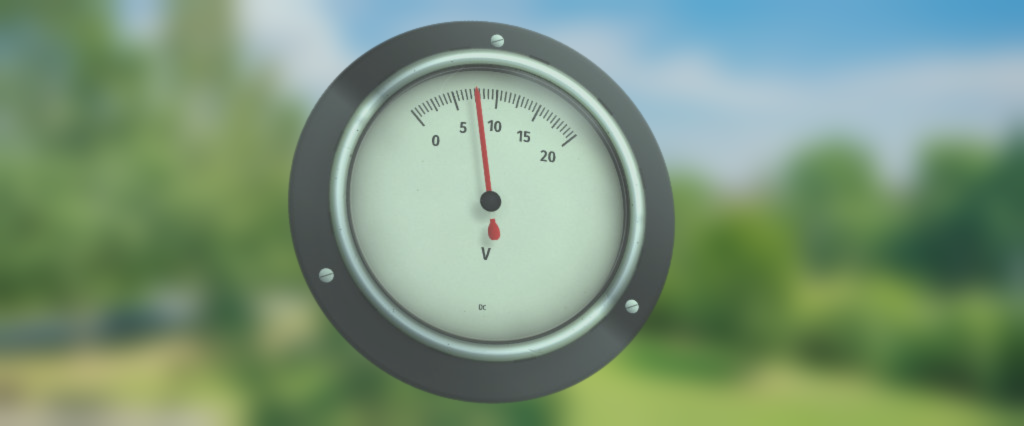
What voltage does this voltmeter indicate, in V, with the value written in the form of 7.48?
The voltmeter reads 7.5
